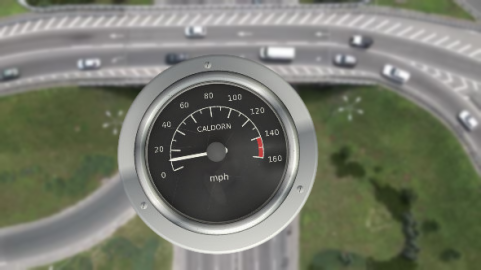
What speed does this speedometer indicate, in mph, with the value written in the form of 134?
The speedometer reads 10
